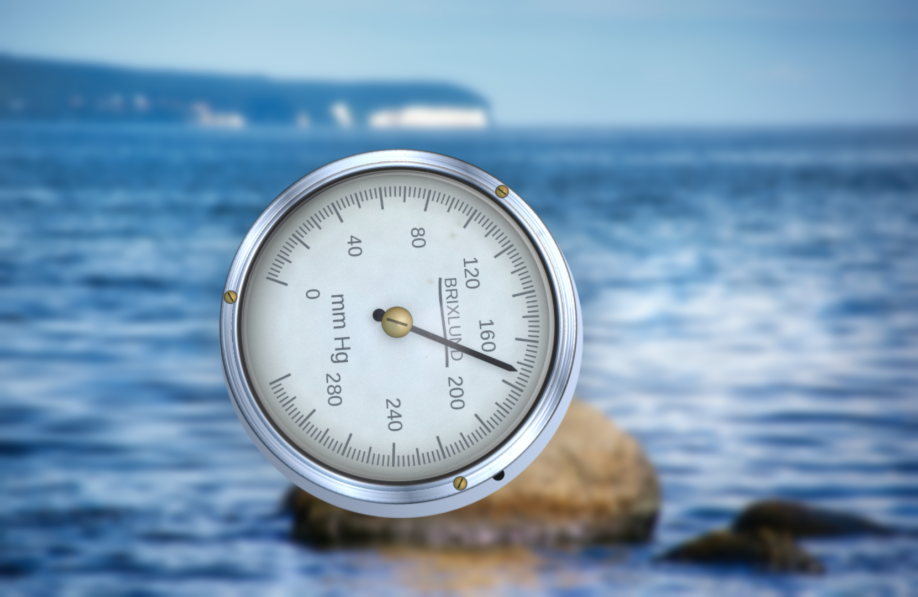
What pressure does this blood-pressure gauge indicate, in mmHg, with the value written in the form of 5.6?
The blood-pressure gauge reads 174
